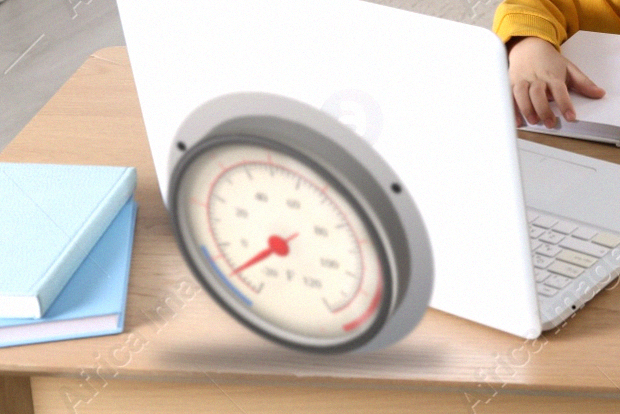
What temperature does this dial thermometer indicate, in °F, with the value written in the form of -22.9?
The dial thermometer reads -10
